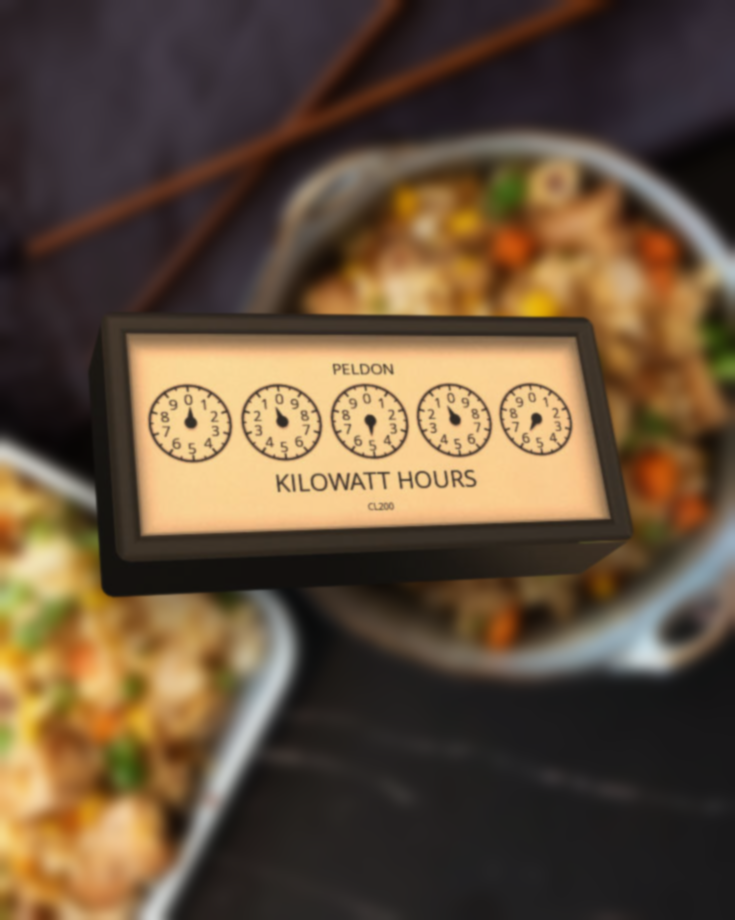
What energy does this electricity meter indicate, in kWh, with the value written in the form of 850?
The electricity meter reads 506
